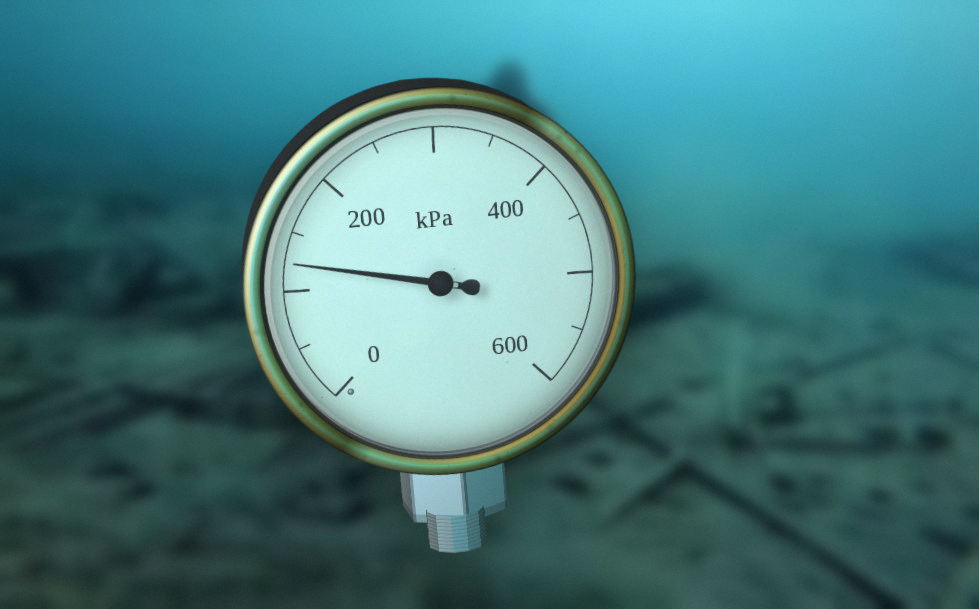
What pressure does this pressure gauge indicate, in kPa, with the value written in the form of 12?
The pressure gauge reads 125
